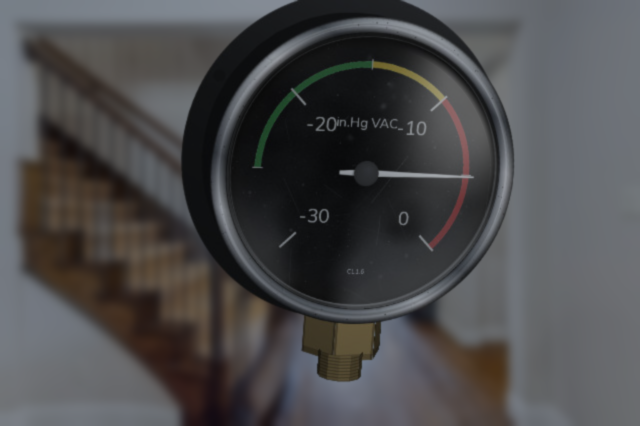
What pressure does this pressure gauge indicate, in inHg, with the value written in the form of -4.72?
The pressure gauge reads -5
